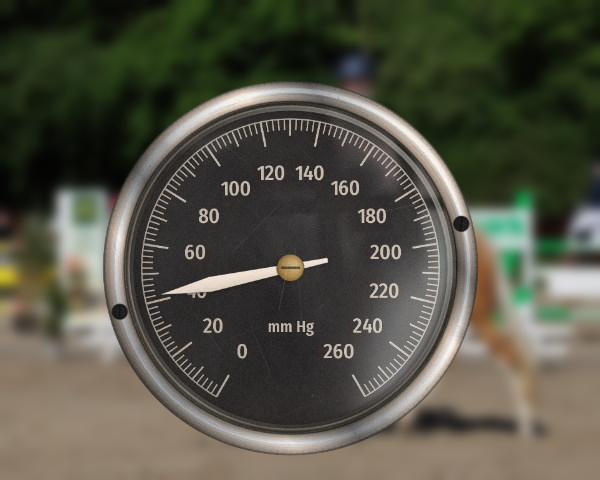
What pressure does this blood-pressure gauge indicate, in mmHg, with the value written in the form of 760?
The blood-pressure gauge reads 42
